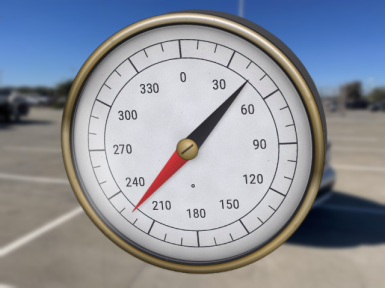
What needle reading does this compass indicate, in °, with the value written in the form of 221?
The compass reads 225
